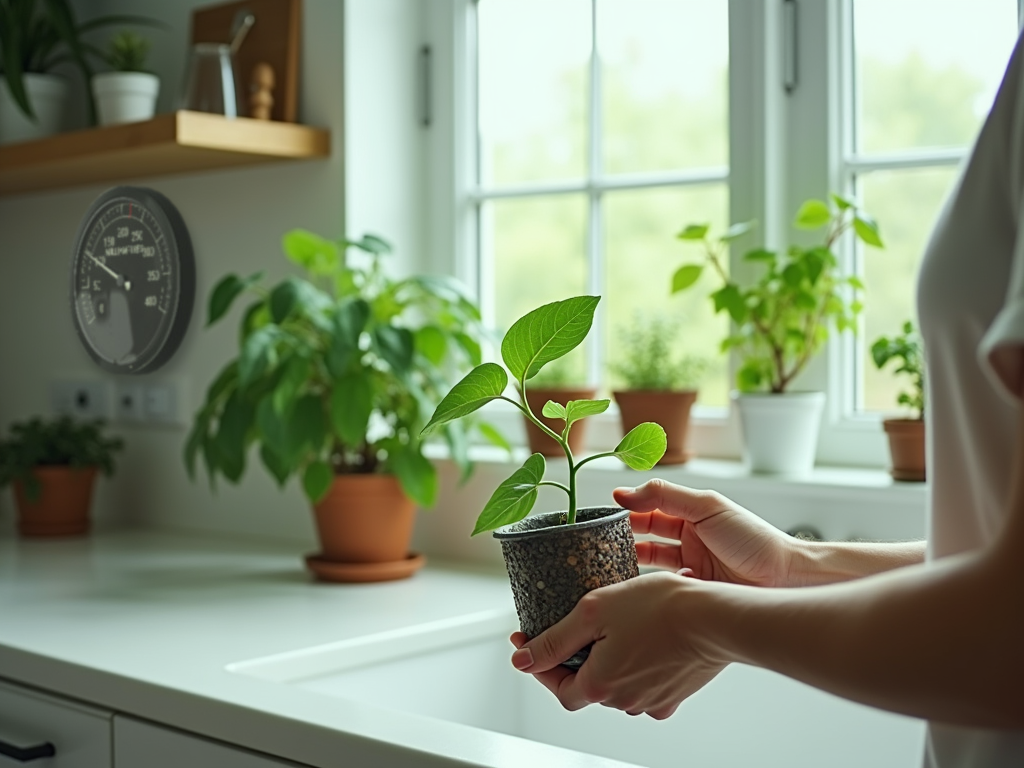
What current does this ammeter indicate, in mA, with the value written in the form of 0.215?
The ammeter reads 100
